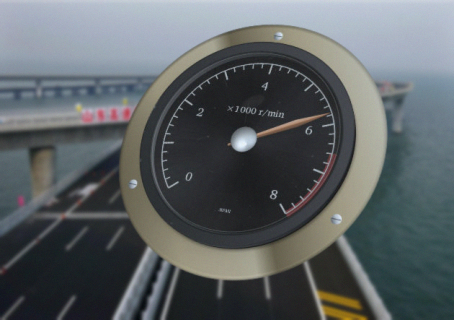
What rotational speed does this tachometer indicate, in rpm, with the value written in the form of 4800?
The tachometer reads 5800
